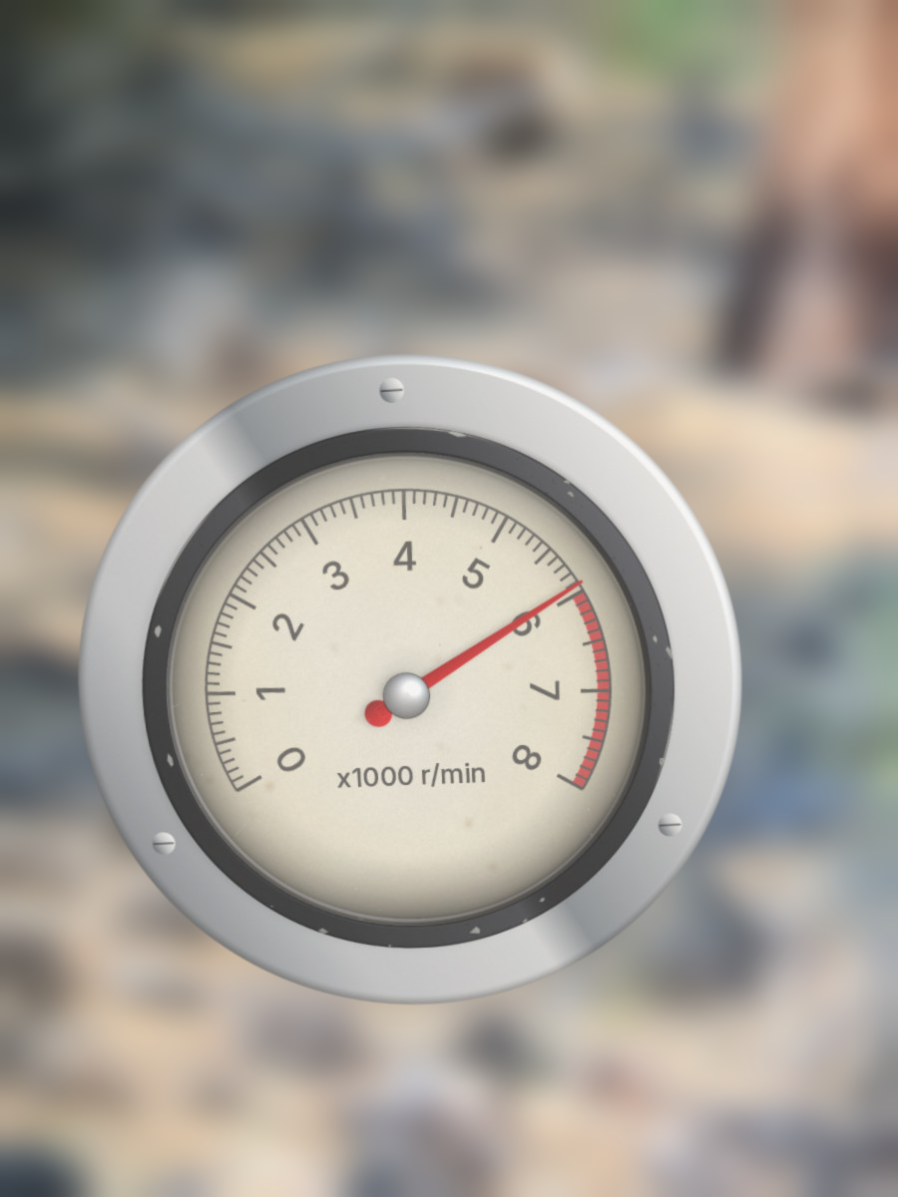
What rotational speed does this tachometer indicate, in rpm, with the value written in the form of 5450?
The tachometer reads 5900
